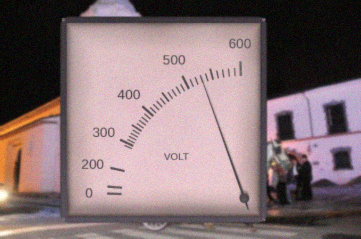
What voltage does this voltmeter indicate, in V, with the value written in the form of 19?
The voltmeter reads 530
